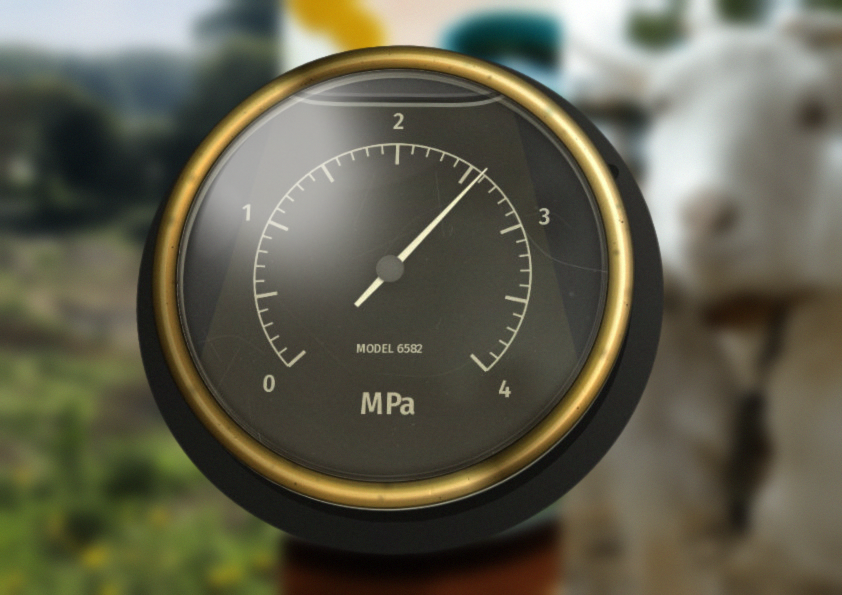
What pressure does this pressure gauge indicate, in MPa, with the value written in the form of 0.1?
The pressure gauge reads 2.6
